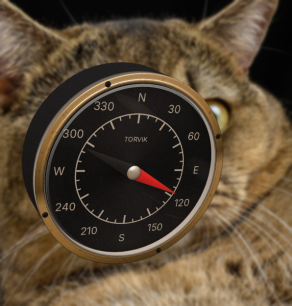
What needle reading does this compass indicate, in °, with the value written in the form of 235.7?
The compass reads 115
